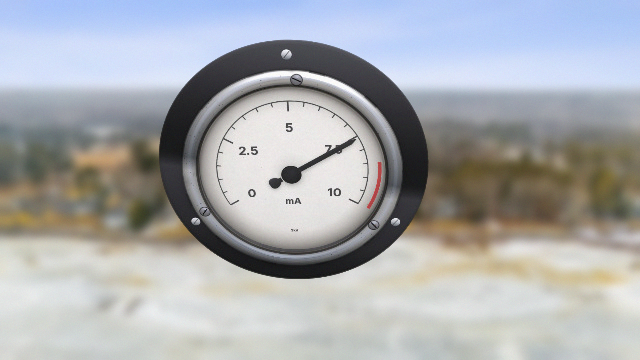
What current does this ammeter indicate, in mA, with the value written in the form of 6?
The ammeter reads 7.5
